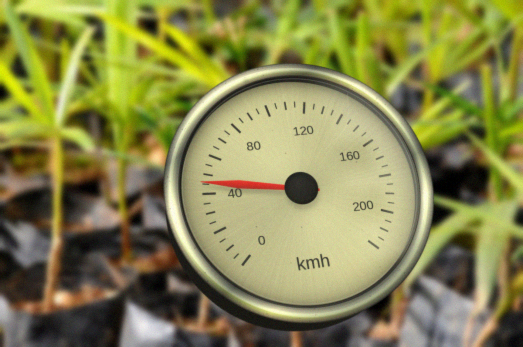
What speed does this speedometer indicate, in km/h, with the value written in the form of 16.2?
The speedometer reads 45
